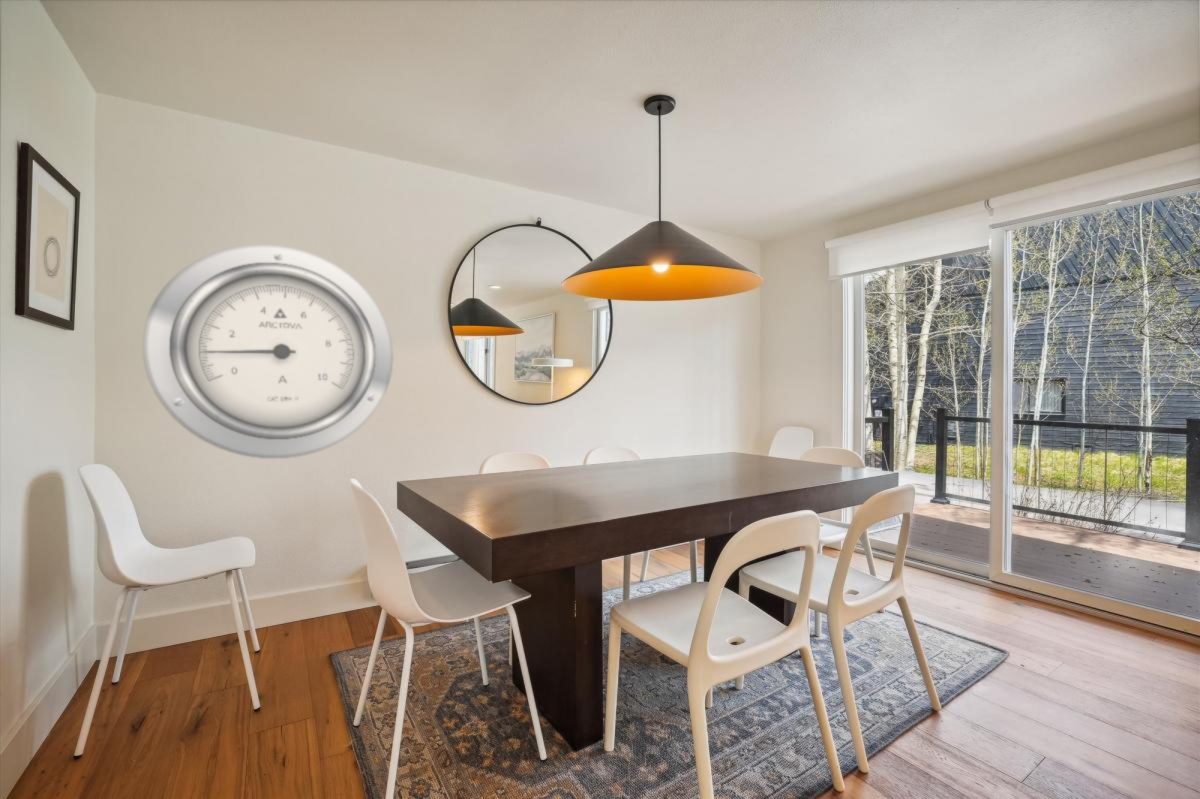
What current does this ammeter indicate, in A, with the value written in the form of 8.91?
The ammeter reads 1
